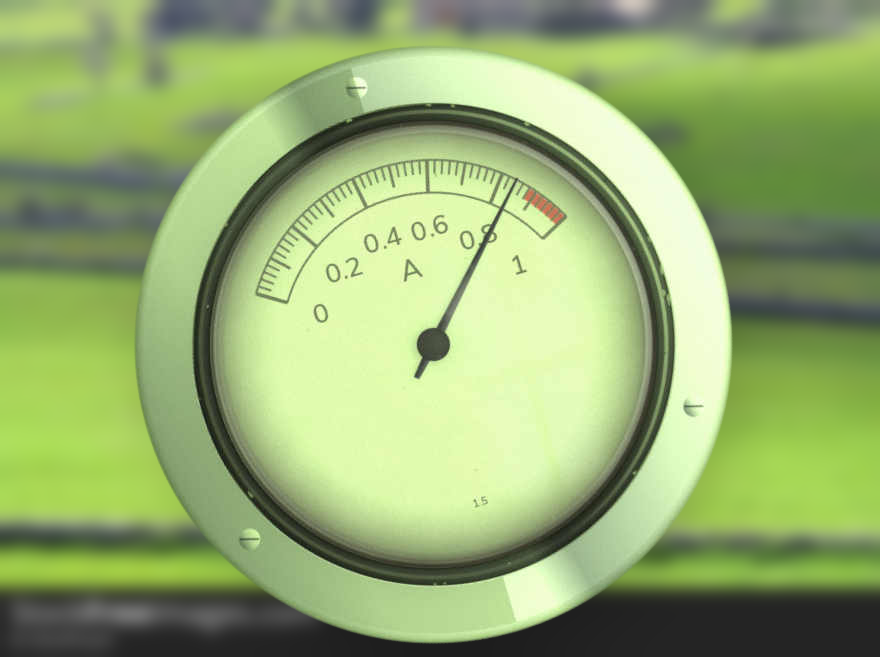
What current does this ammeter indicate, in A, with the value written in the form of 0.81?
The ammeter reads 0.84
